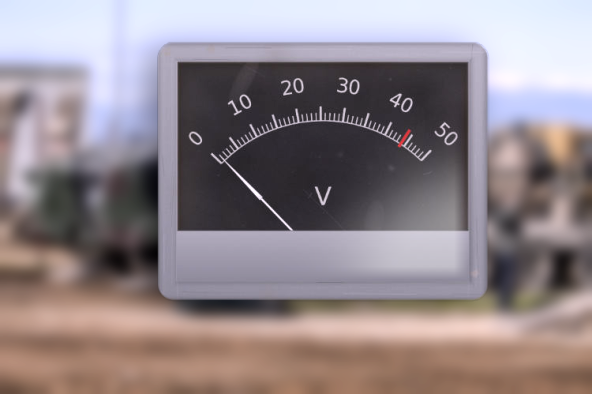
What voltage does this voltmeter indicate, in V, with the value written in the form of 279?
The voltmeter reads 1
